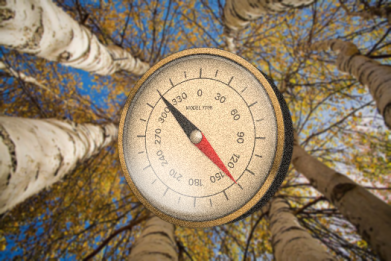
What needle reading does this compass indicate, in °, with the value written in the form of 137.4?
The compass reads 135
